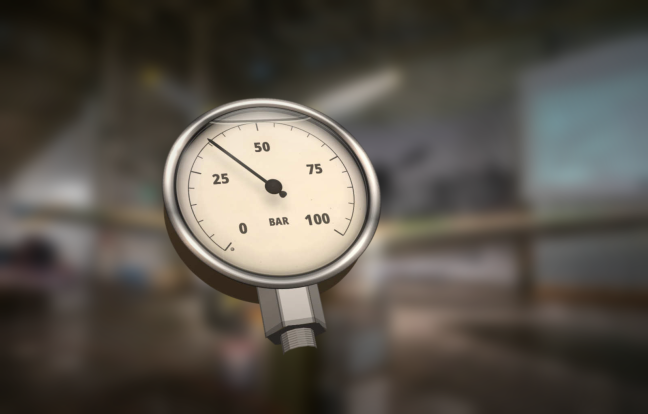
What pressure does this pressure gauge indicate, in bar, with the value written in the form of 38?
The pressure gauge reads 35
